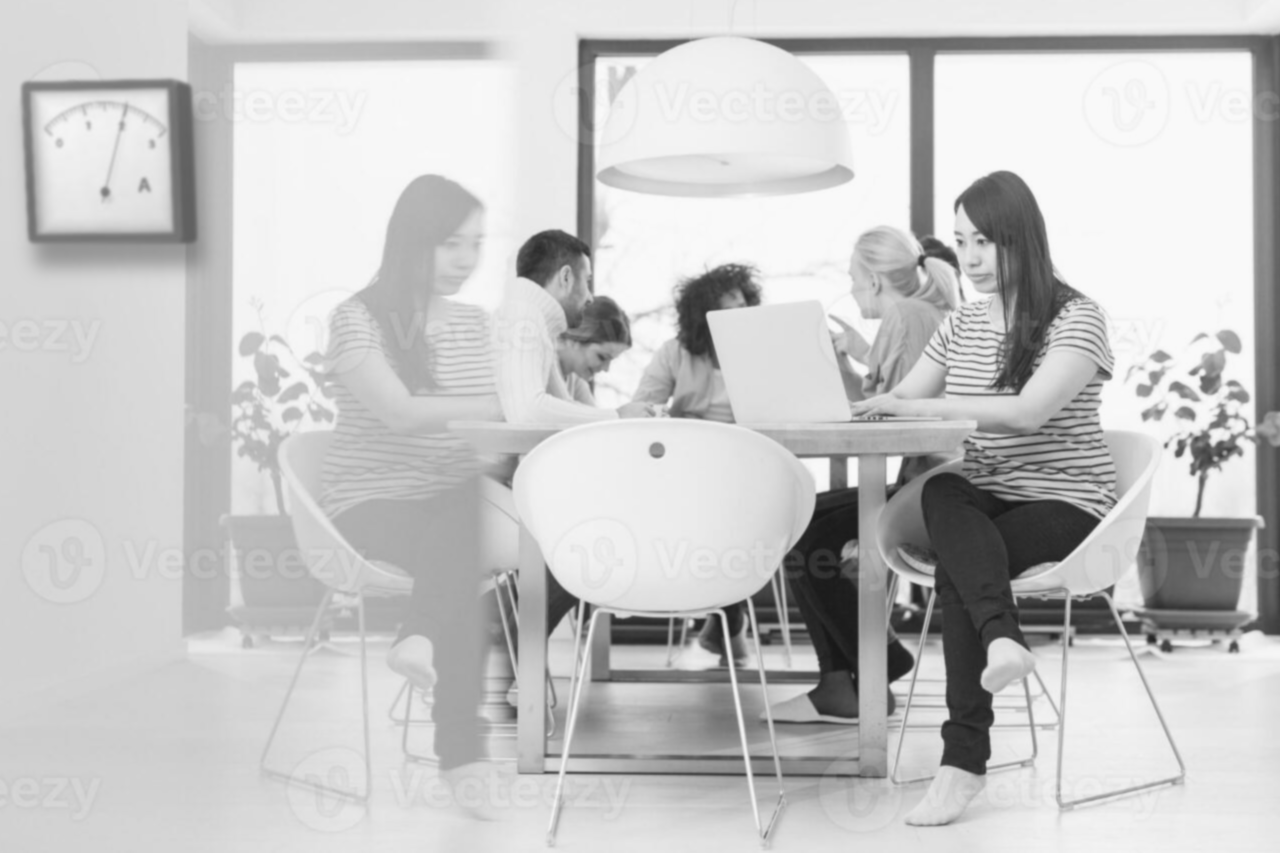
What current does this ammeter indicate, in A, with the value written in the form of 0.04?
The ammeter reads 2
